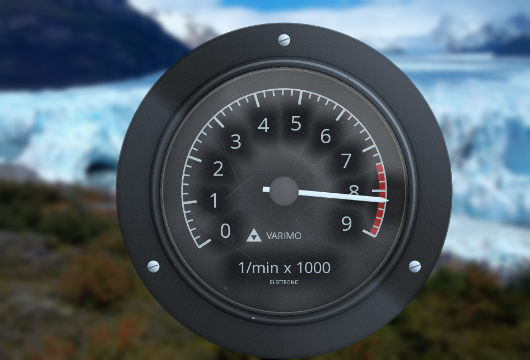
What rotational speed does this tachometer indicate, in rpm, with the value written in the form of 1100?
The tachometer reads 8200
